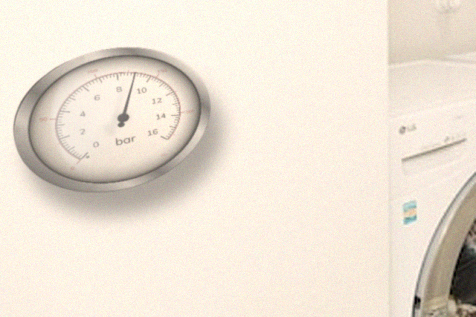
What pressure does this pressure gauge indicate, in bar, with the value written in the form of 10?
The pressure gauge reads 9
